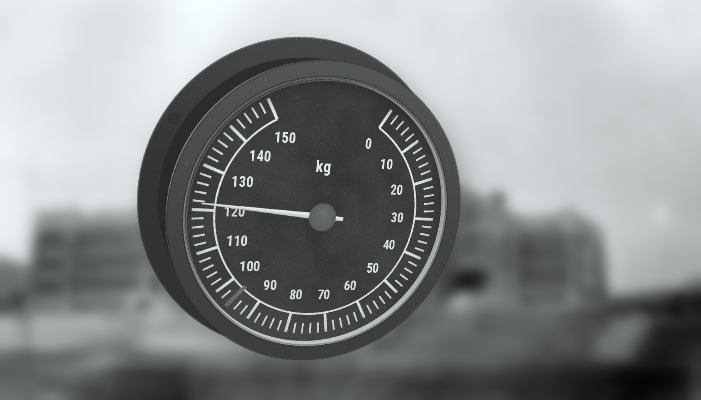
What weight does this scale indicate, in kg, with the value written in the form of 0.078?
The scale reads 122
